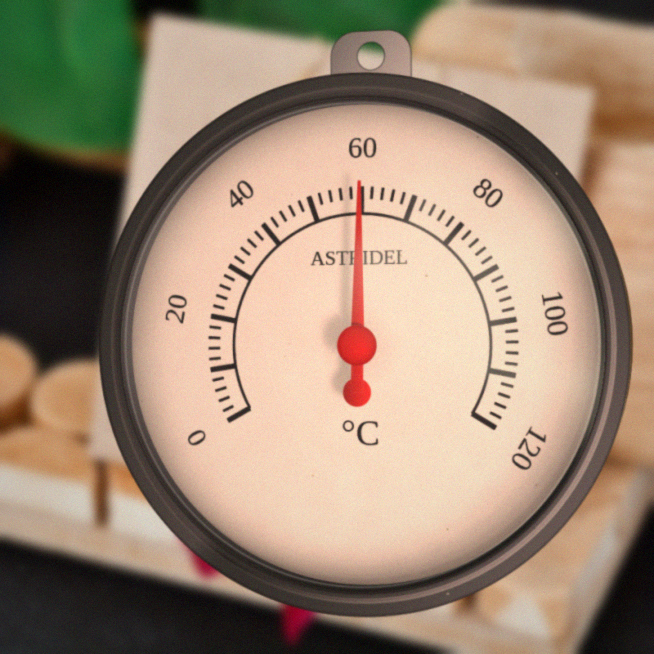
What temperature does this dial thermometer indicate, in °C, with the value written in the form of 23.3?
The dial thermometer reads 60
